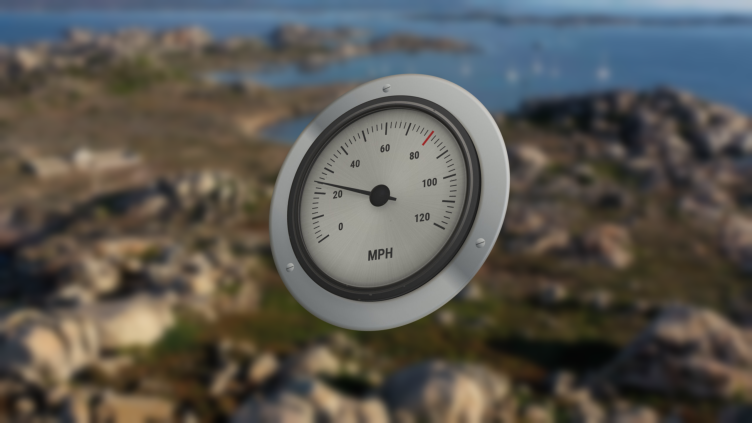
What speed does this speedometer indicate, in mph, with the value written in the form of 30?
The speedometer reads 24
